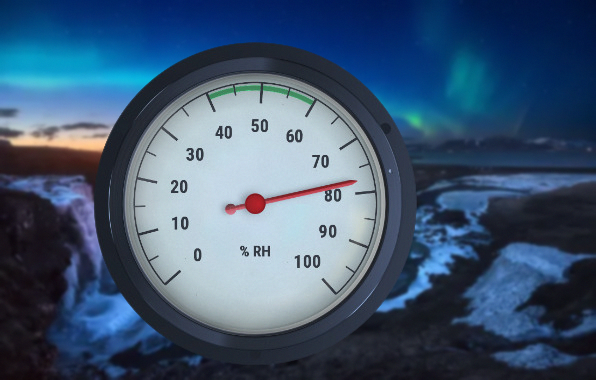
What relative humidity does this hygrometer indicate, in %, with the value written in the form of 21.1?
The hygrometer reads 77.5
